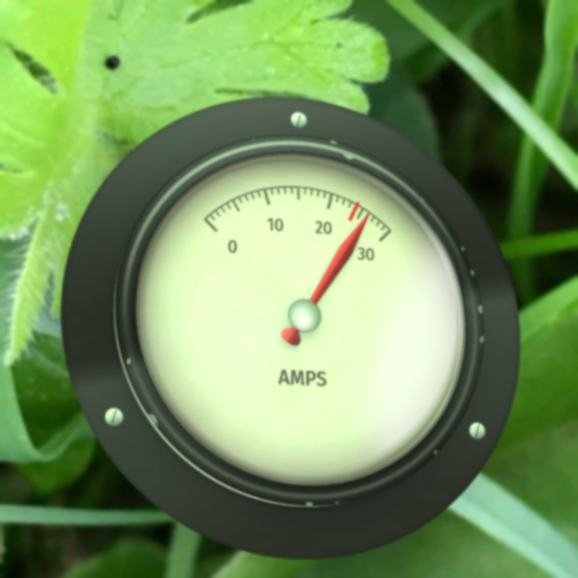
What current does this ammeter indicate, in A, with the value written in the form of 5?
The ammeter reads 26
